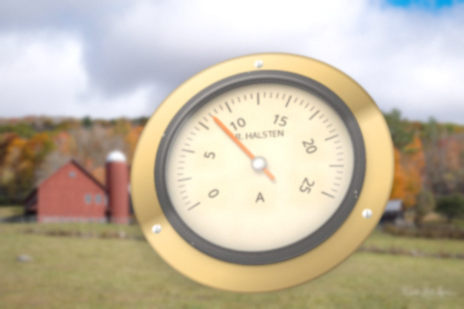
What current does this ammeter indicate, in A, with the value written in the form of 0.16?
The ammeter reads 8.5
